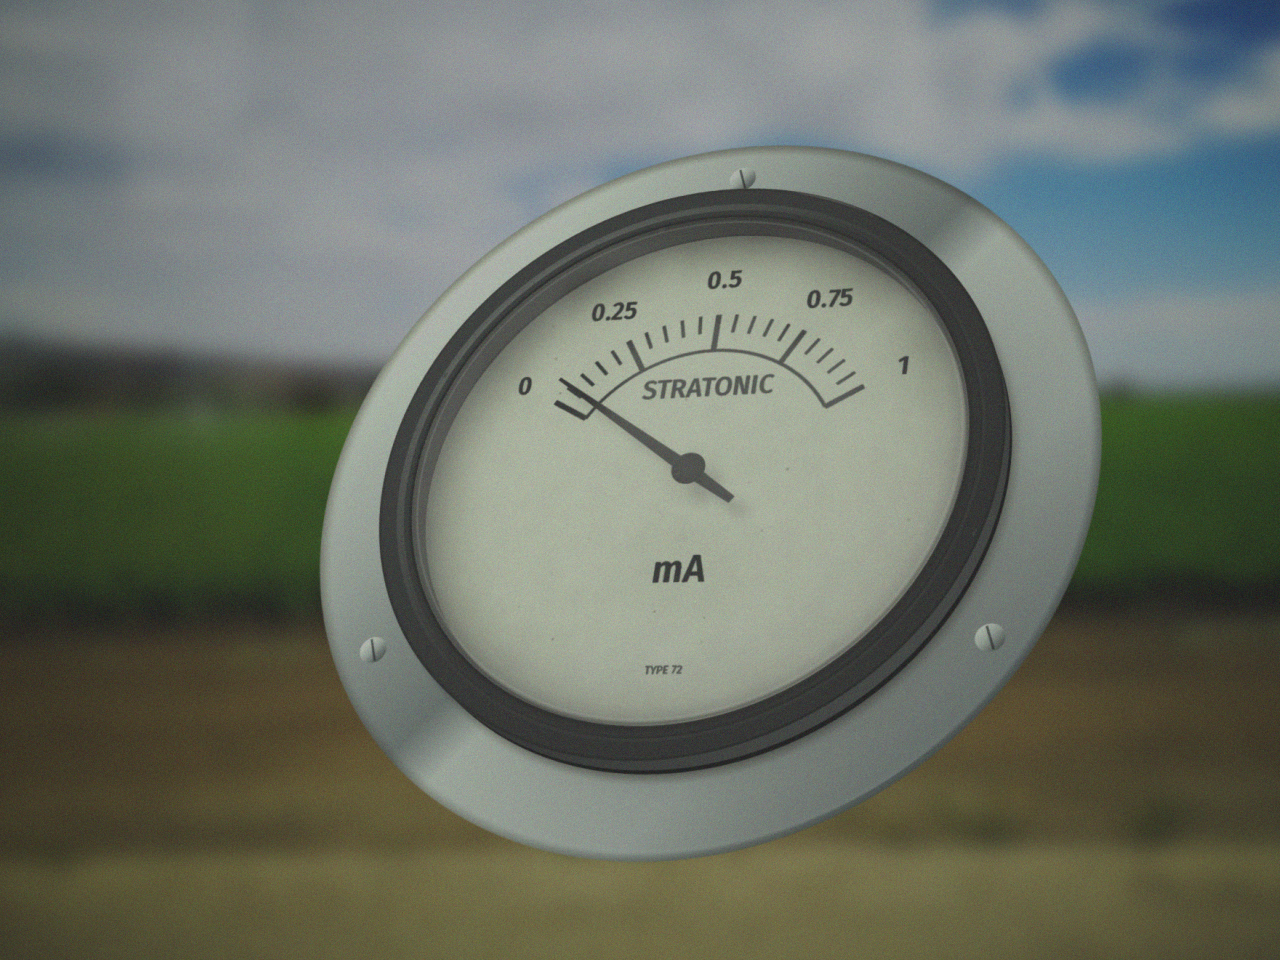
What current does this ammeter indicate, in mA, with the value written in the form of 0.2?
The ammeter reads 0.05
